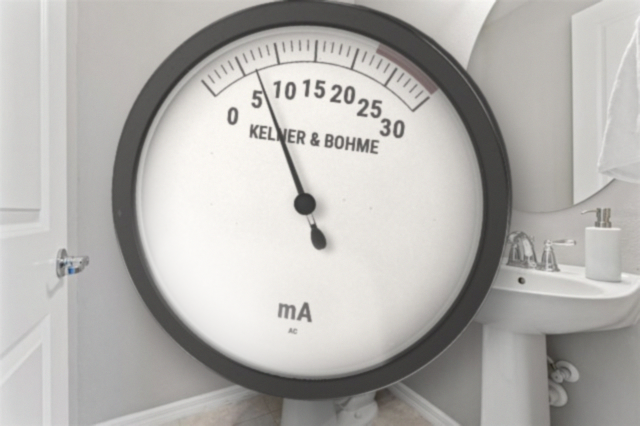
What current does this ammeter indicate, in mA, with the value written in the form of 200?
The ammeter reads 7
